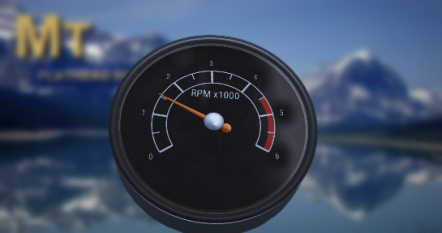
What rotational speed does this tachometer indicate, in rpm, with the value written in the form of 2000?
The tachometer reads 1500
